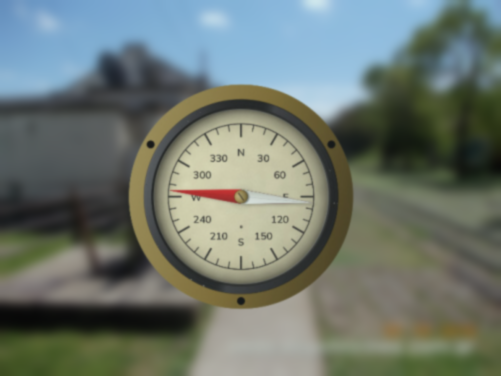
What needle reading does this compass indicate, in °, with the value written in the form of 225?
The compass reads 275
